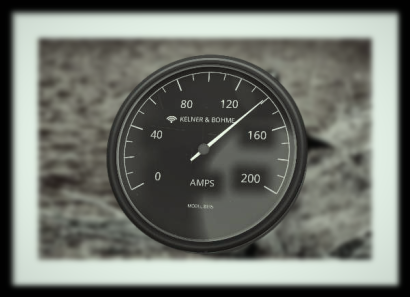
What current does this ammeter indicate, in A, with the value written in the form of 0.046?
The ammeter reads 140
